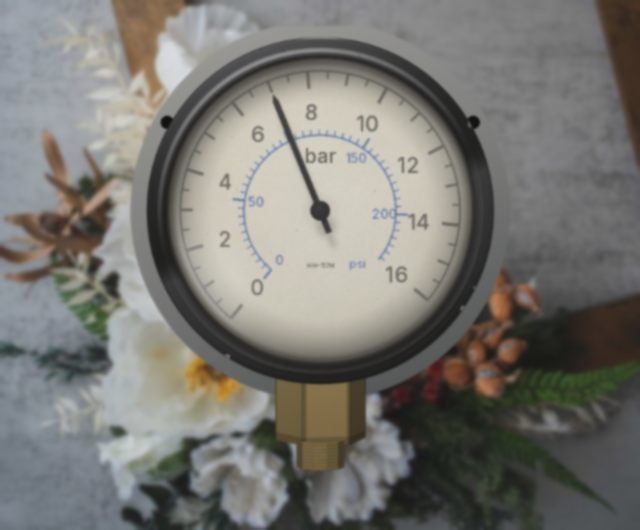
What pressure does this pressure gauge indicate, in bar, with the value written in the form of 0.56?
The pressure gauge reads 7
